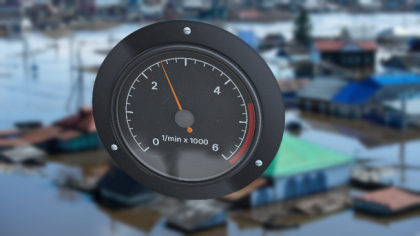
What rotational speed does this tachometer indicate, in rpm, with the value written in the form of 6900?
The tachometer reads 2500
